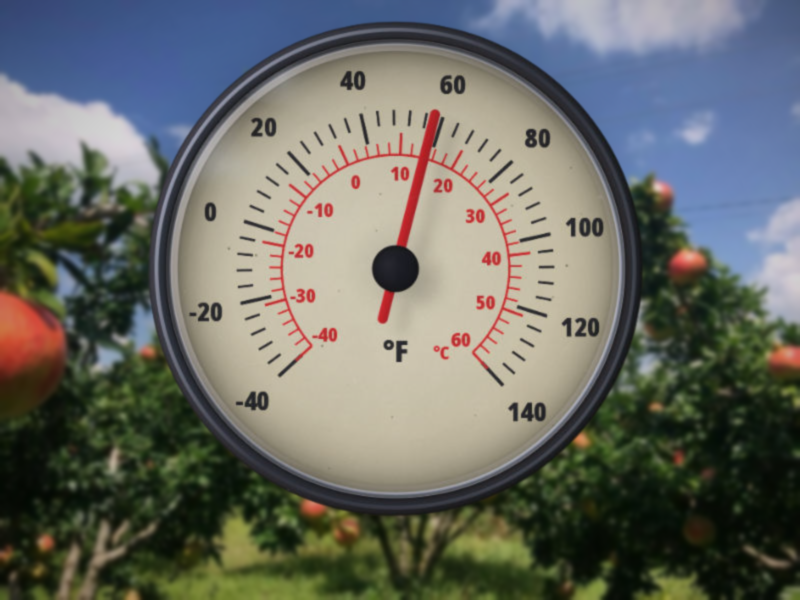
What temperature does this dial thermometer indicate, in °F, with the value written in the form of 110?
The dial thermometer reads 58
